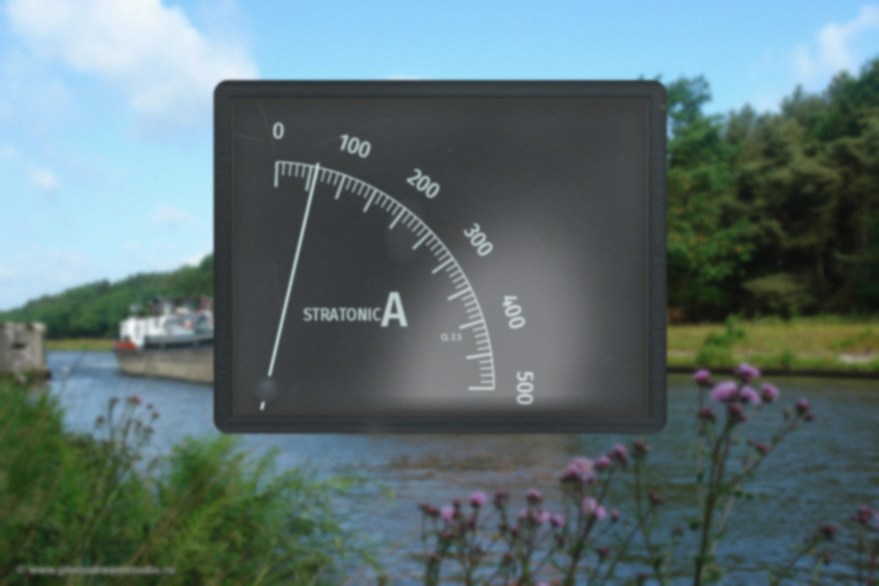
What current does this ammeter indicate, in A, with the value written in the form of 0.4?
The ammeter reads 60
